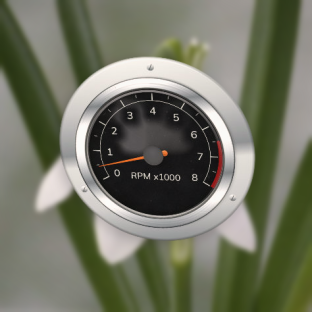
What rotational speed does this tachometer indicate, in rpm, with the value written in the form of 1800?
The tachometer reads 500
